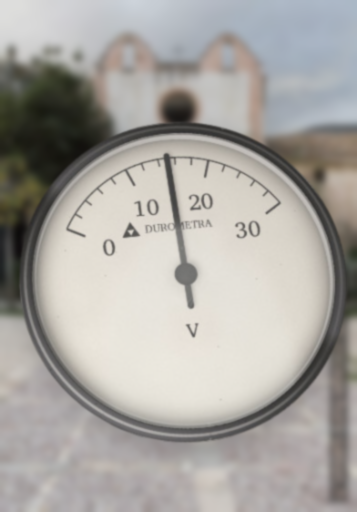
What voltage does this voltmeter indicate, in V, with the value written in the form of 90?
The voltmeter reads 15
